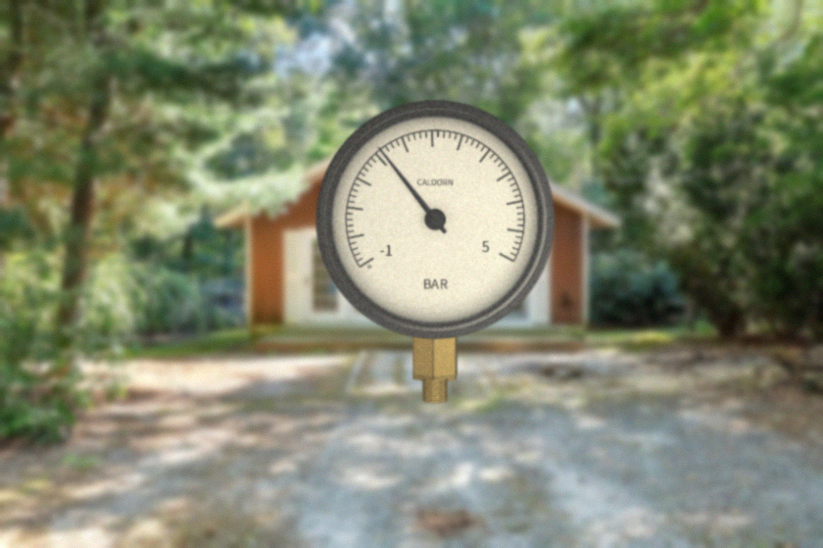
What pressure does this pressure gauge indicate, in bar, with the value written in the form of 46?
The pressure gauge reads 1.1
